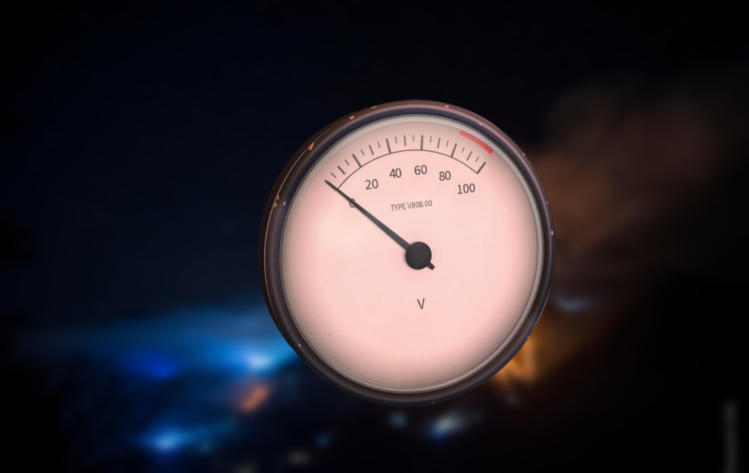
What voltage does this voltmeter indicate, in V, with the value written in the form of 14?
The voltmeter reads 0
